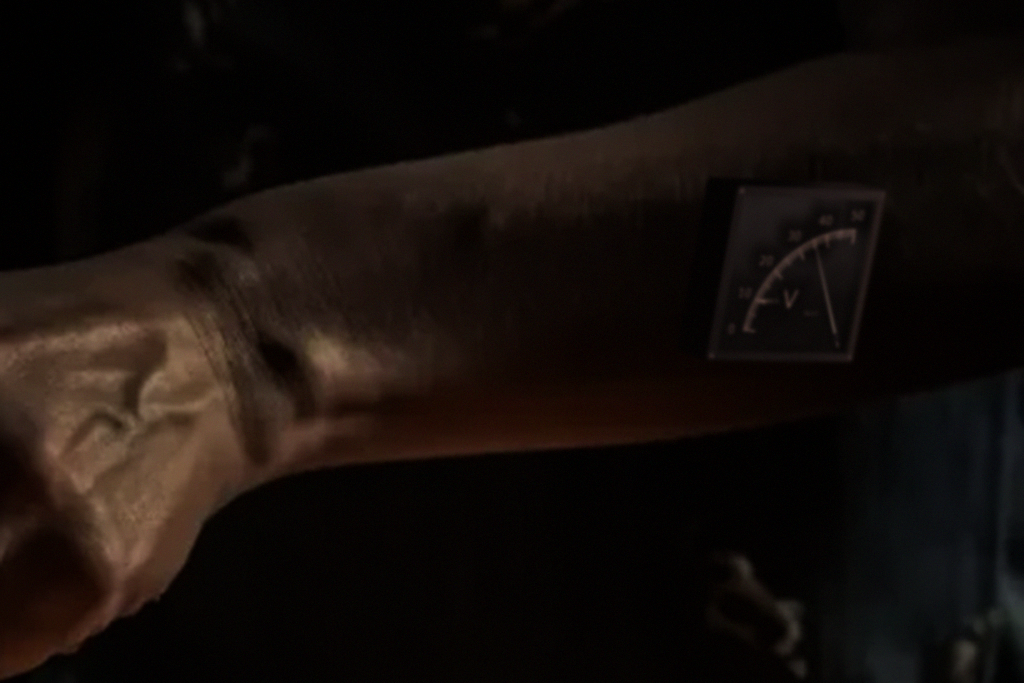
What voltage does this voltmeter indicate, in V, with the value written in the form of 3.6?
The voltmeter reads 35
